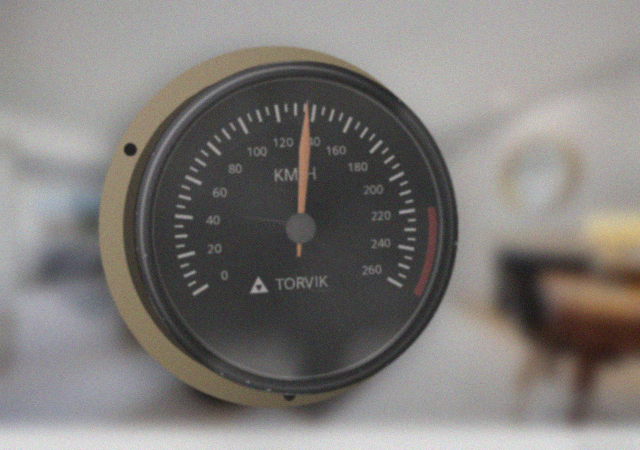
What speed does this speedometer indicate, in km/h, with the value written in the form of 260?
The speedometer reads 135
